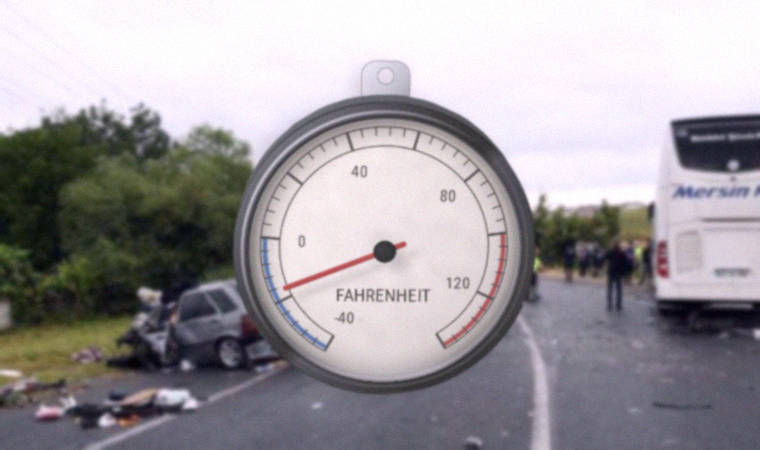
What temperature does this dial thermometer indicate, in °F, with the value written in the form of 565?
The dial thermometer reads -16
